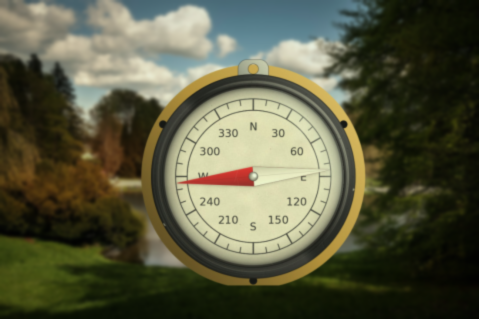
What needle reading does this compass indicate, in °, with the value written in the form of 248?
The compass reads 265
